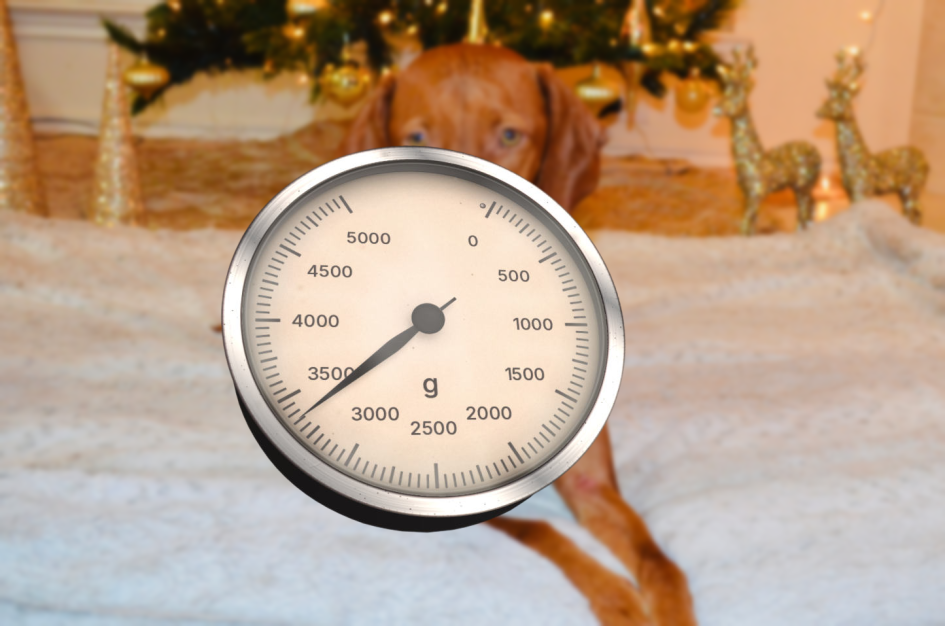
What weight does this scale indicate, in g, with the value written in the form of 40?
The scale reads 3350
